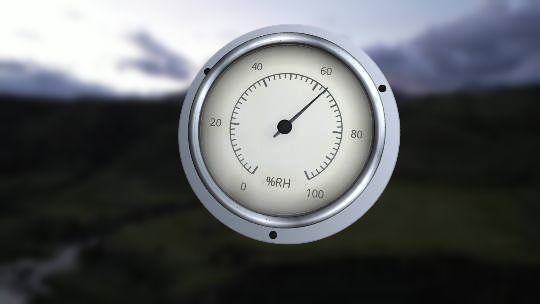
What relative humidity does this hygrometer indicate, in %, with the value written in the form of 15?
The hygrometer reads 64
